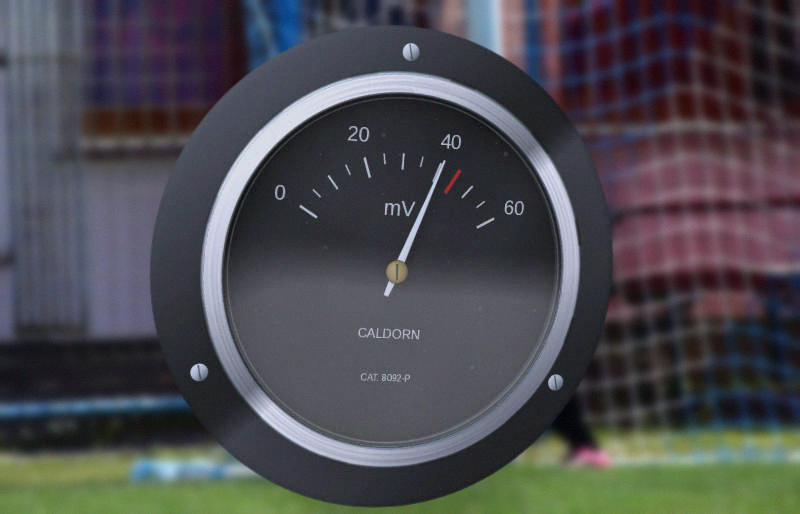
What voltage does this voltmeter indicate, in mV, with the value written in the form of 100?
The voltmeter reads 40
